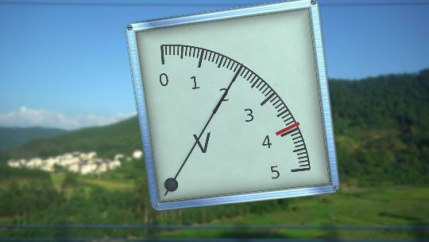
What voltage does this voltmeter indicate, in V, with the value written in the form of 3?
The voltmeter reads 2
